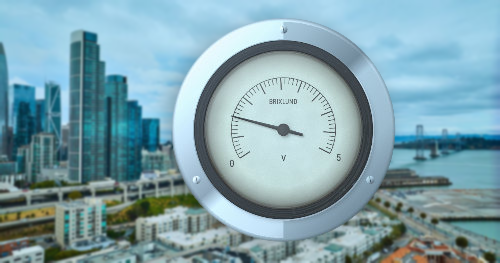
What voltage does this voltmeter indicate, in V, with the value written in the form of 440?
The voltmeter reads 1
